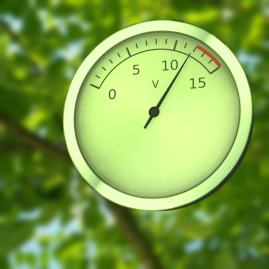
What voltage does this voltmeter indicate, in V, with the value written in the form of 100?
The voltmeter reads 12
